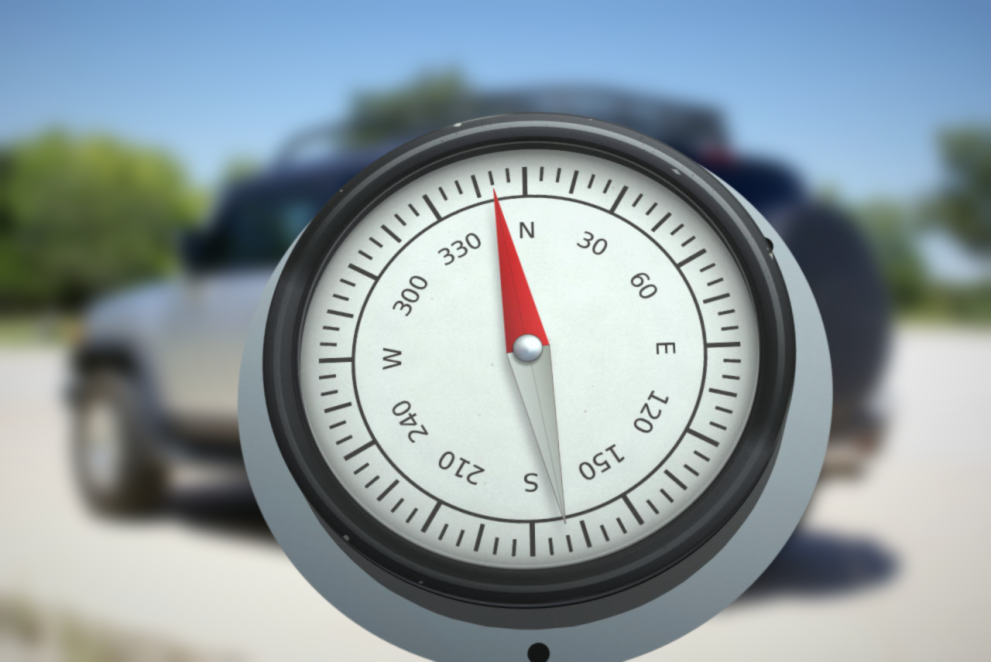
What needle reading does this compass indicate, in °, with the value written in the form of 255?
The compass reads 350
